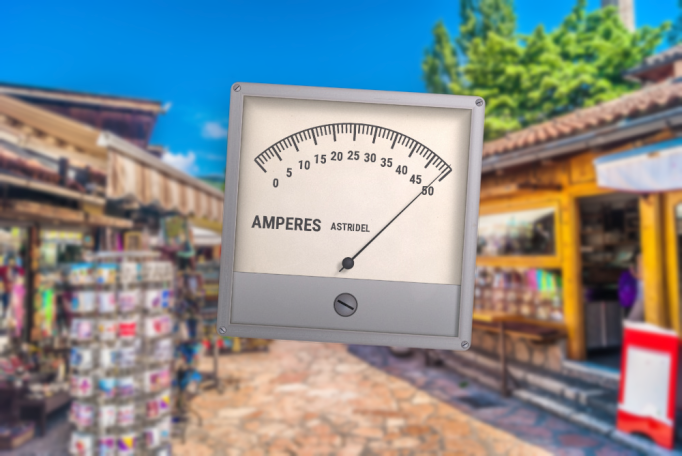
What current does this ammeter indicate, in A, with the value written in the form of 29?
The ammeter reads 49
